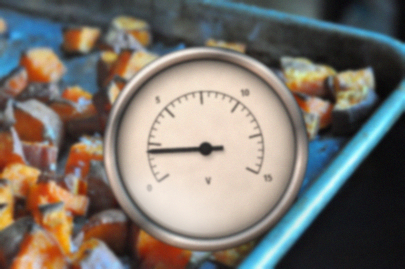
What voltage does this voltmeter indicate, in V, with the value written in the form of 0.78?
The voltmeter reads 2
